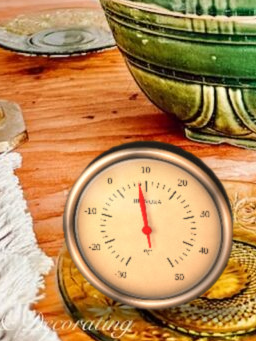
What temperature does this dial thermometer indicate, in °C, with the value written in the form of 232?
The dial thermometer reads 8
